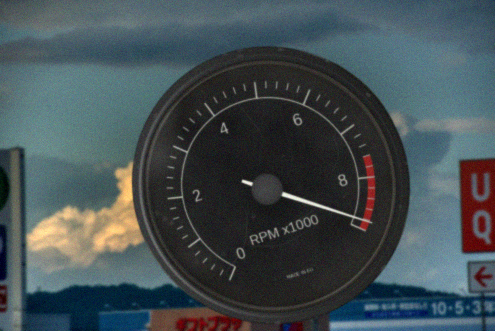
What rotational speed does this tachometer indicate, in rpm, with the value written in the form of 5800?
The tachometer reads 8800
